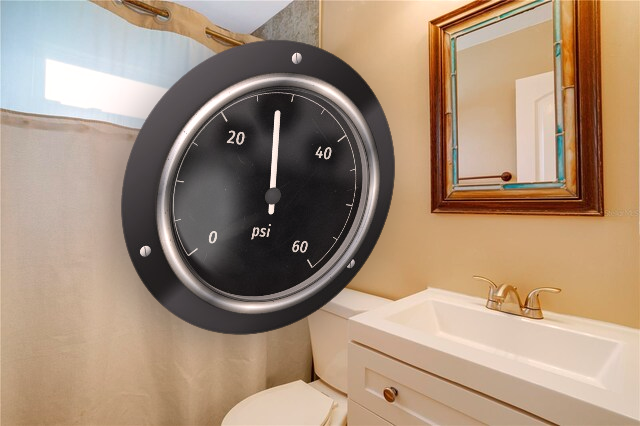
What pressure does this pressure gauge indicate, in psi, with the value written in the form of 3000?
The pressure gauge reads 27.5
